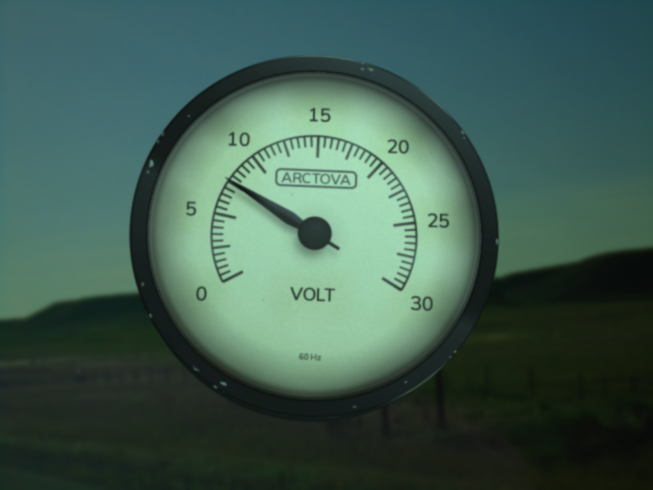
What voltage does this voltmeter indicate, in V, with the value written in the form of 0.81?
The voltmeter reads 7.5
